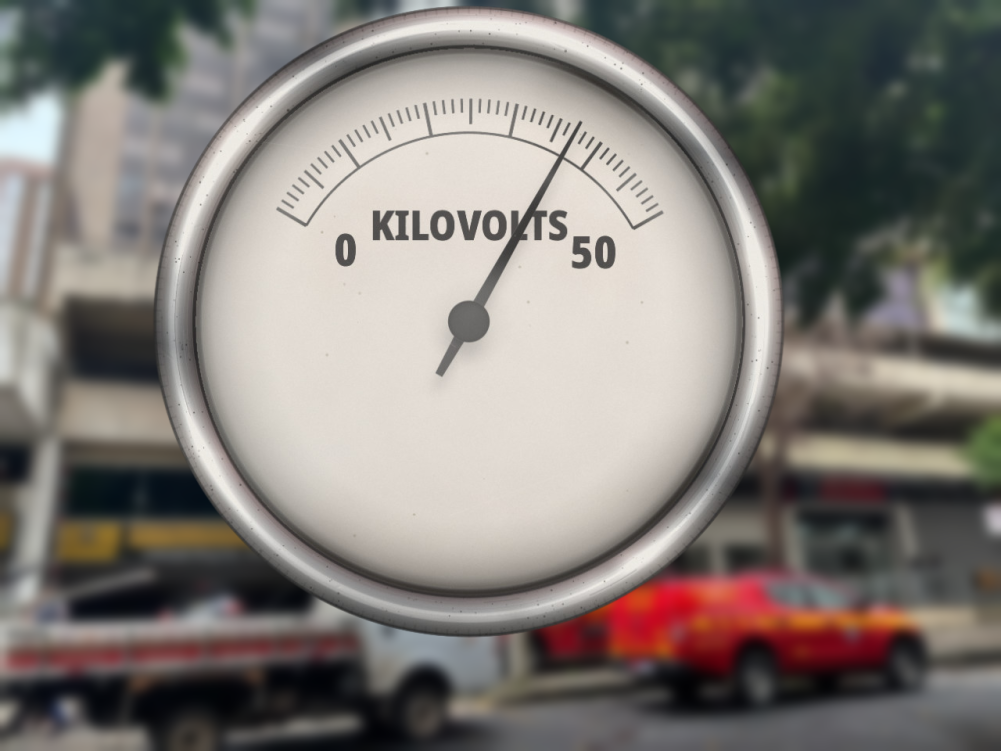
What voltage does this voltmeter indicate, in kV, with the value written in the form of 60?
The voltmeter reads 37
